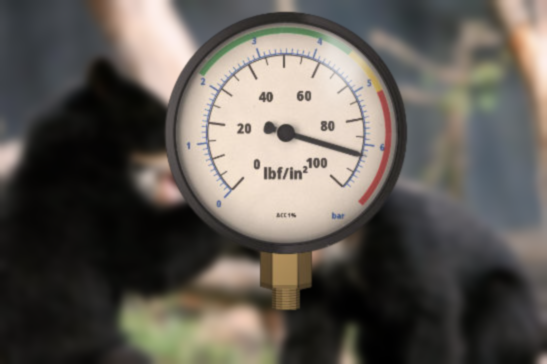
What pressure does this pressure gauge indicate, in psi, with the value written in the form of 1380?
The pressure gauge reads 90
